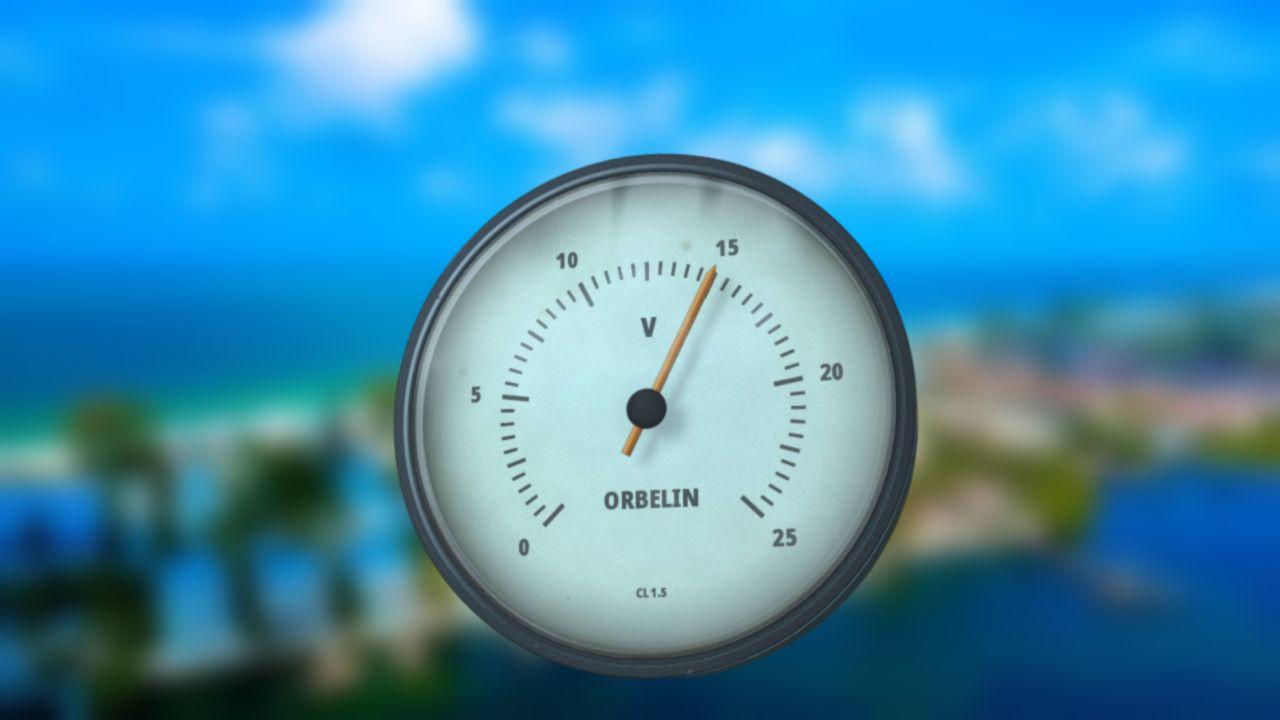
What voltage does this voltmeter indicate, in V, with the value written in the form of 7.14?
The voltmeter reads 15
